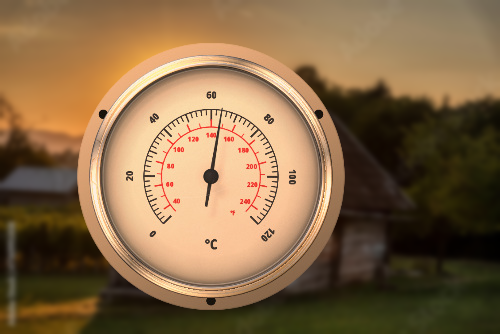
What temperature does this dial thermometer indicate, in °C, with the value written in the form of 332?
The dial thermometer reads 64
